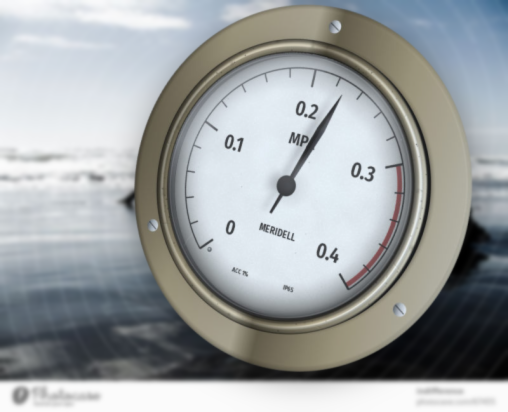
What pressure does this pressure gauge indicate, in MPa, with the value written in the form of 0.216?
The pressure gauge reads 0.23
